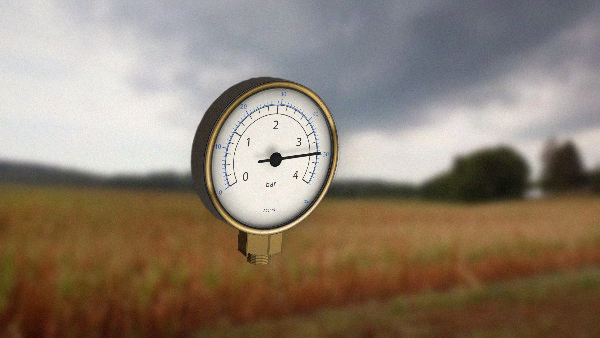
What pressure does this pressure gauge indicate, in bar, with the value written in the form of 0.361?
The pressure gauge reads 3.4
